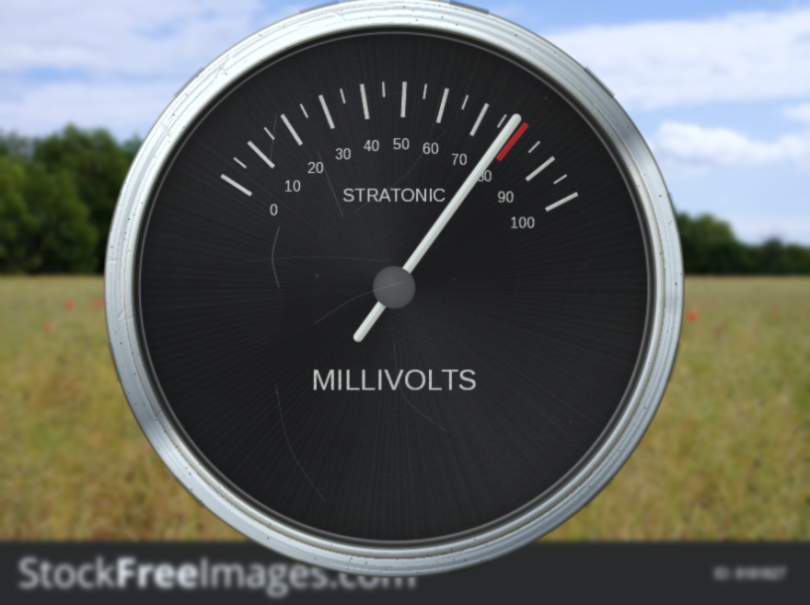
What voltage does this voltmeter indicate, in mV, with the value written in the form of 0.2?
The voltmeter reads 77.5
